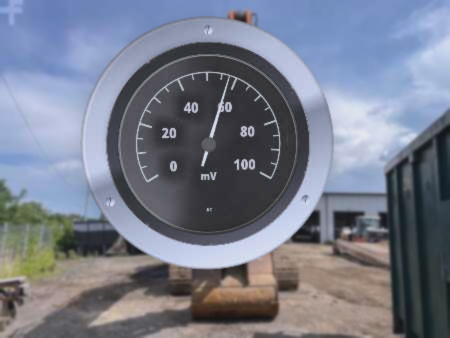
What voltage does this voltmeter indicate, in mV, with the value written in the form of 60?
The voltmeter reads 57.5
